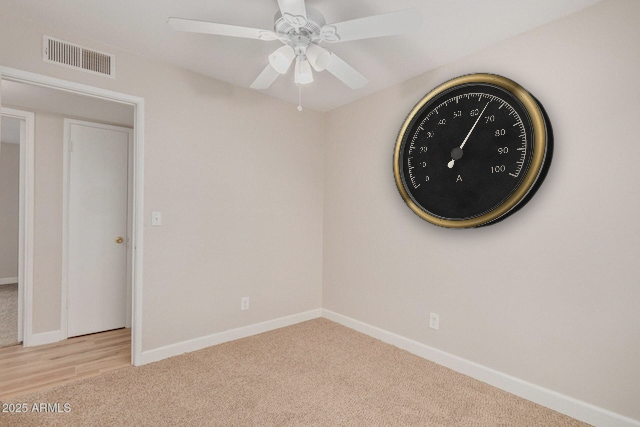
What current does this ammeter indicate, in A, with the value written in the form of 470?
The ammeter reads 65
